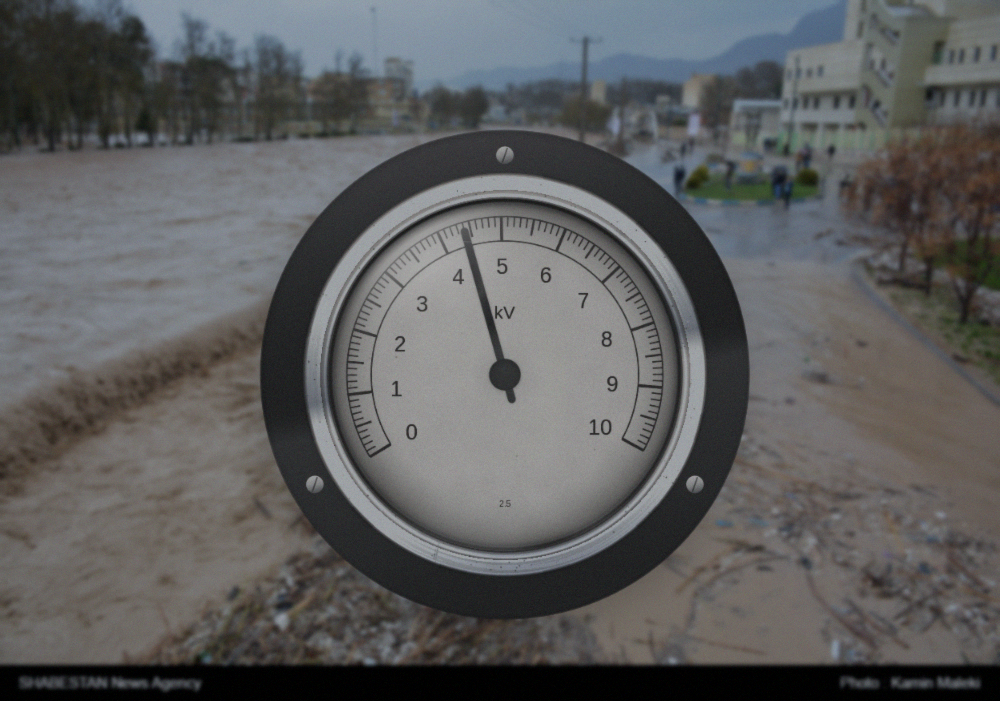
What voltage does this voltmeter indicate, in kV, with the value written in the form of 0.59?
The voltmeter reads 4.4
